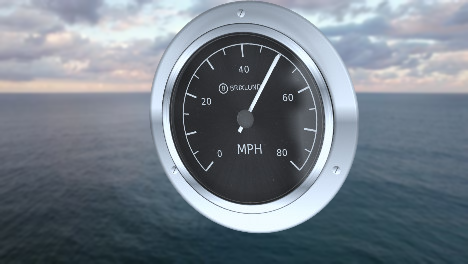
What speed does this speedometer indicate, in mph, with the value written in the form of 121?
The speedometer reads 50
